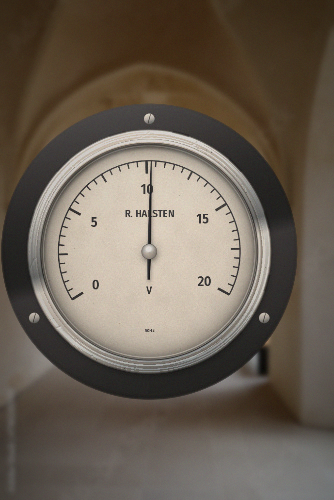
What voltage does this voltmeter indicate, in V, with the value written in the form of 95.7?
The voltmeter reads 10.25
